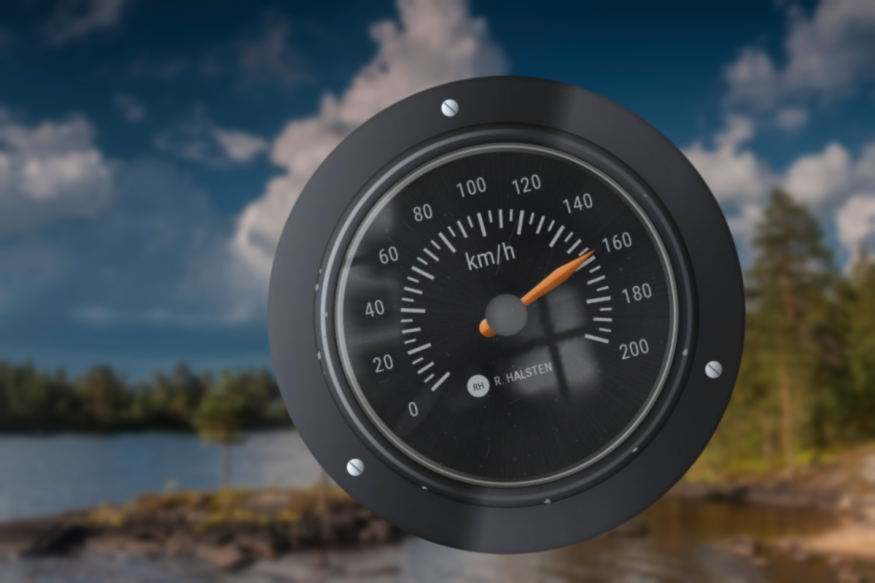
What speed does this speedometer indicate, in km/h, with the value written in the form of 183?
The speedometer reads 157.5
